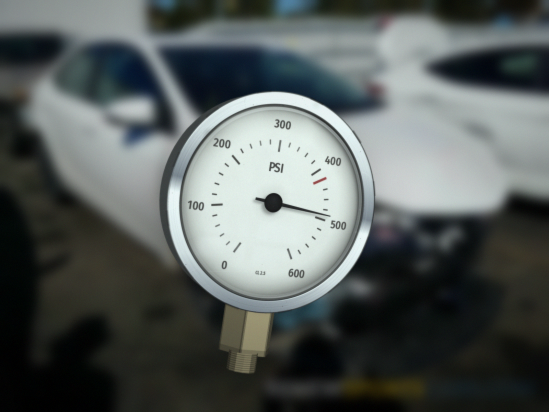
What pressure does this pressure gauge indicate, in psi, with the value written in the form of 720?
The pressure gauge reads 490
